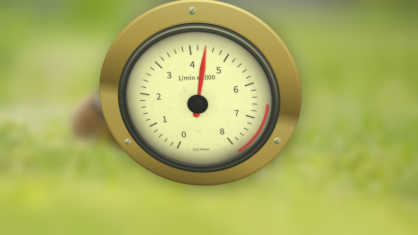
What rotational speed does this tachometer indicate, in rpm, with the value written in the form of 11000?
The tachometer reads 4400
